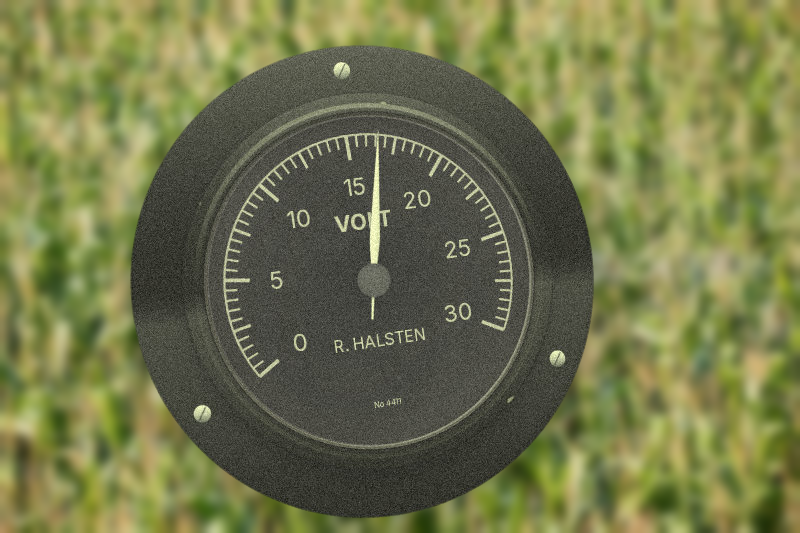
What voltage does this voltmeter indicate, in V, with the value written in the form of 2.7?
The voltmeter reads 16.5
